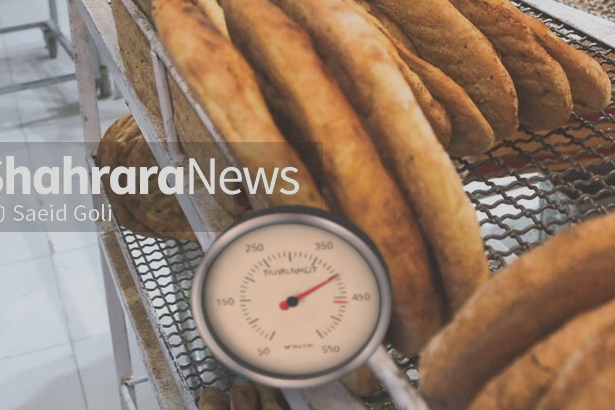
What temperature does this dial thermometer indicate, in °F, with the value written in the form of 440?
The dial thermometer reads 400
